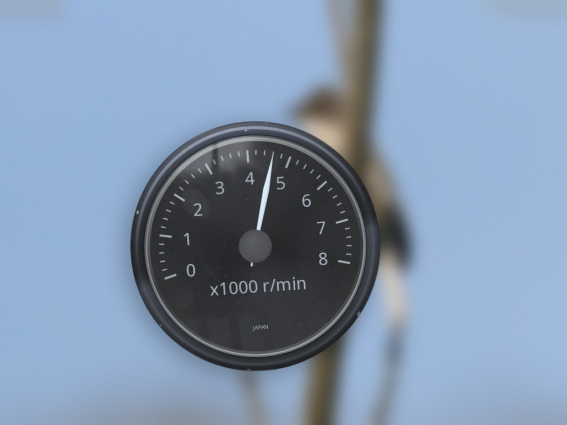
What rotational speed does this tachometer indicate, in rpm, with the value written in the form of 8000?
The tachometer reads 4600
